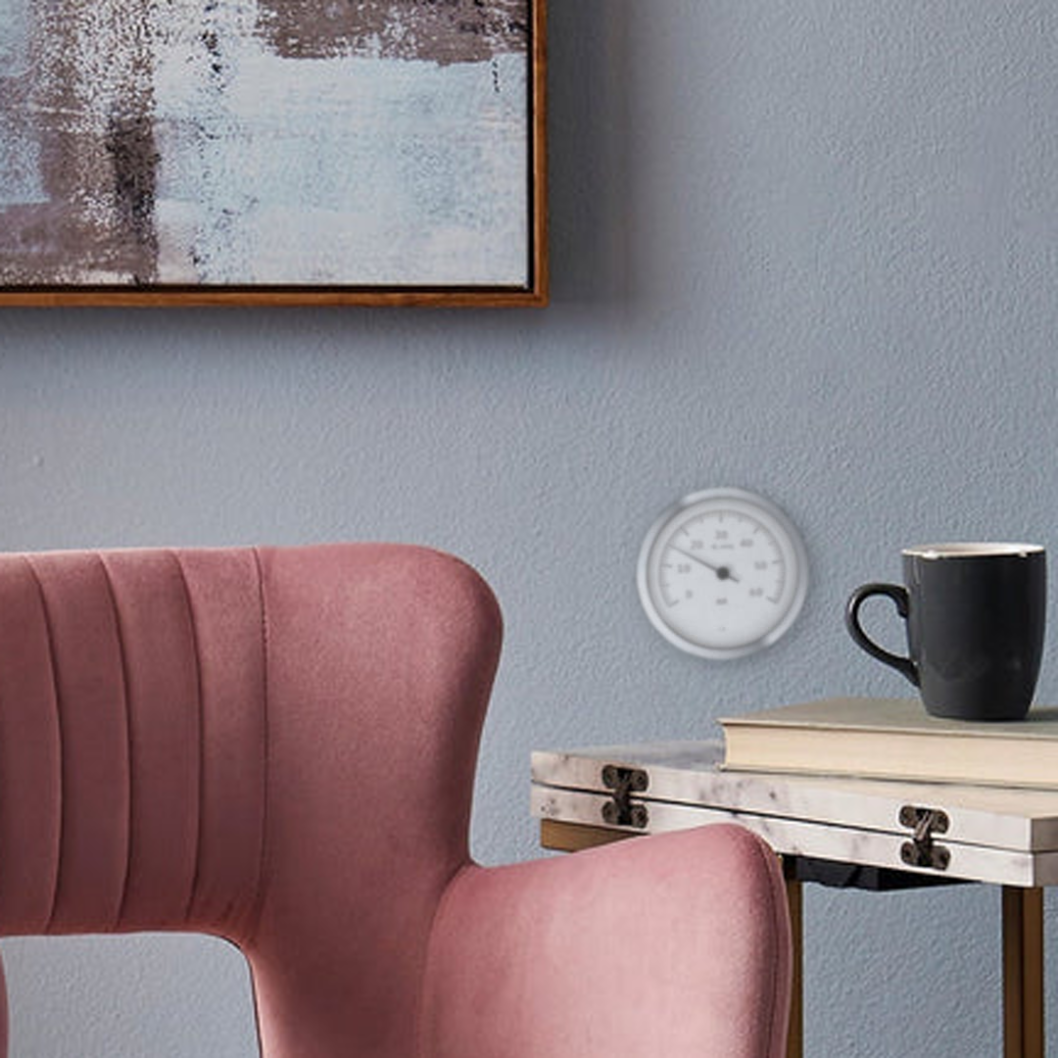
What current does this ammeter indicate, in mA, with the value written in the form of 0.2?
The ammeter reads 15
